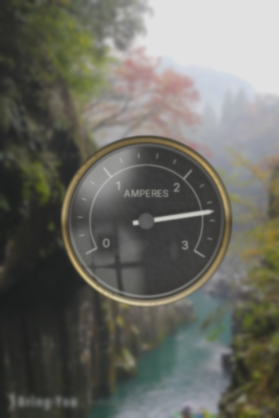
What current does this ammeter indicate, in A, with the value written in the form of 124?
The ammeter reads 2.5
